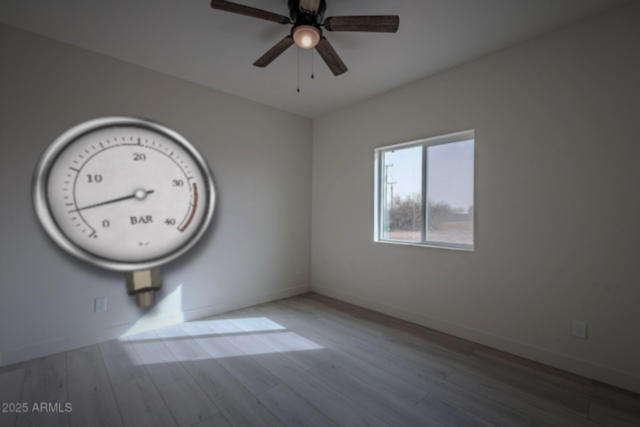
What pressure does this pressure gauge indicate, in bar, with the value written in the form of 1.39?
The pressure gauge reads 4
